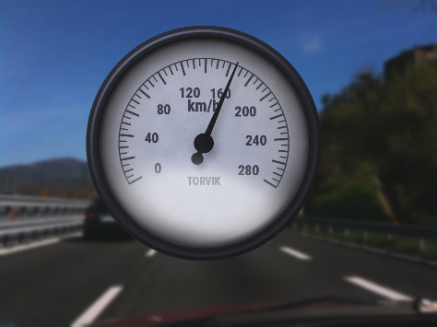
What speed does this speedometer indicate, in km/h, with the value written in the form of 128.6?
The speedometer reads 165
